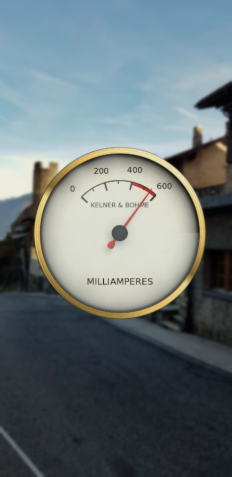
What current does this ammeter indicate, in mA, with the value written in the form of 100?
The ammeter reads 550
